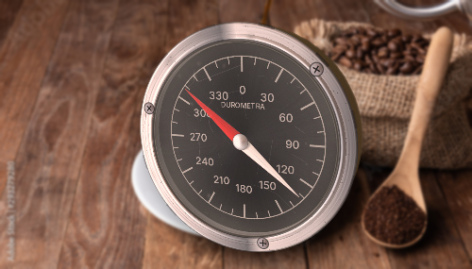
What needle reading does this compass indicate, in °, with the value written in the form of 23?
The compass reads 310
